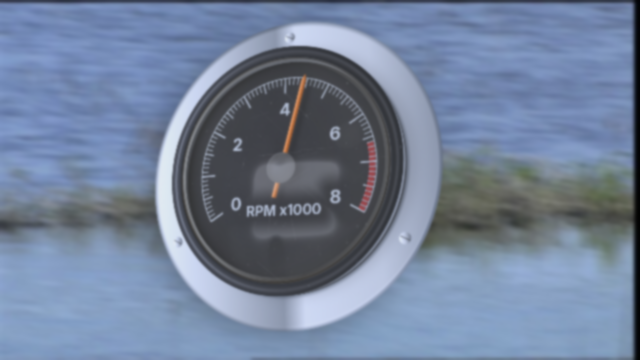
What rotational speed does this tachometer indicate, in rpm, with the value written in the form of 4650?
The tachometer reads 4500
